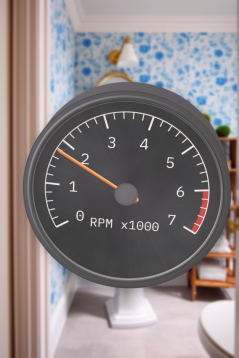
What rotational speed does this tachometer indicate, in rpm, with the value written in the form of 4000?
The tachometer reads 1800
